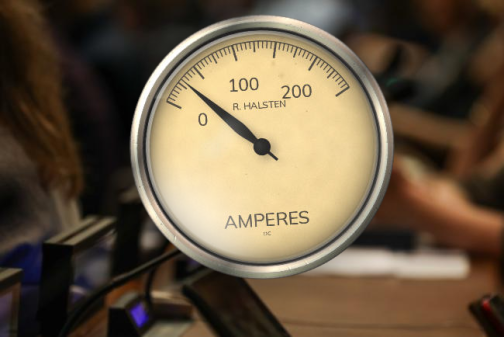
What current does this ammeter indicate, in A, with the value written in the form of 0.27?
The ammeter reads 30
